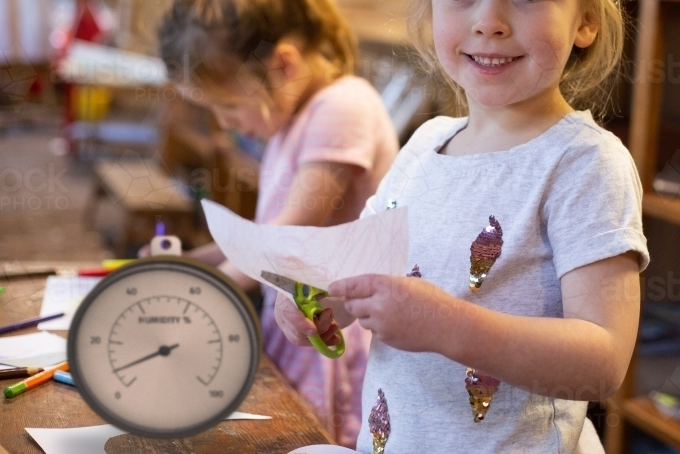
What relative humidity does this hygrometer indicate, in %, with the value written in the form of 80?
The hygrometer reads 8
